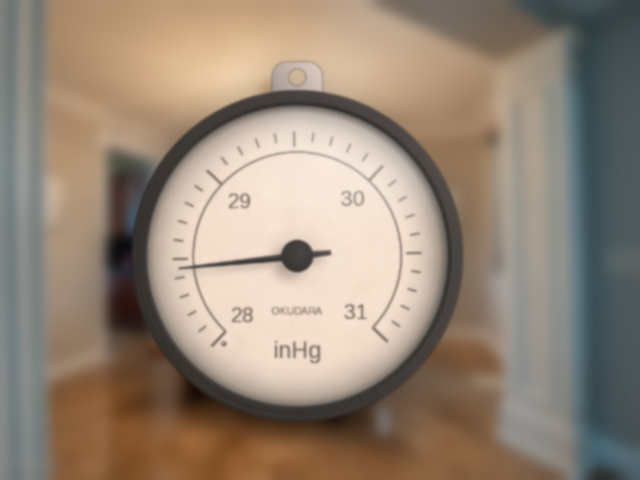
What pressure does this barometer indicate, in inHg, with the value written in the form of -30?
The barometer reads 28.45
